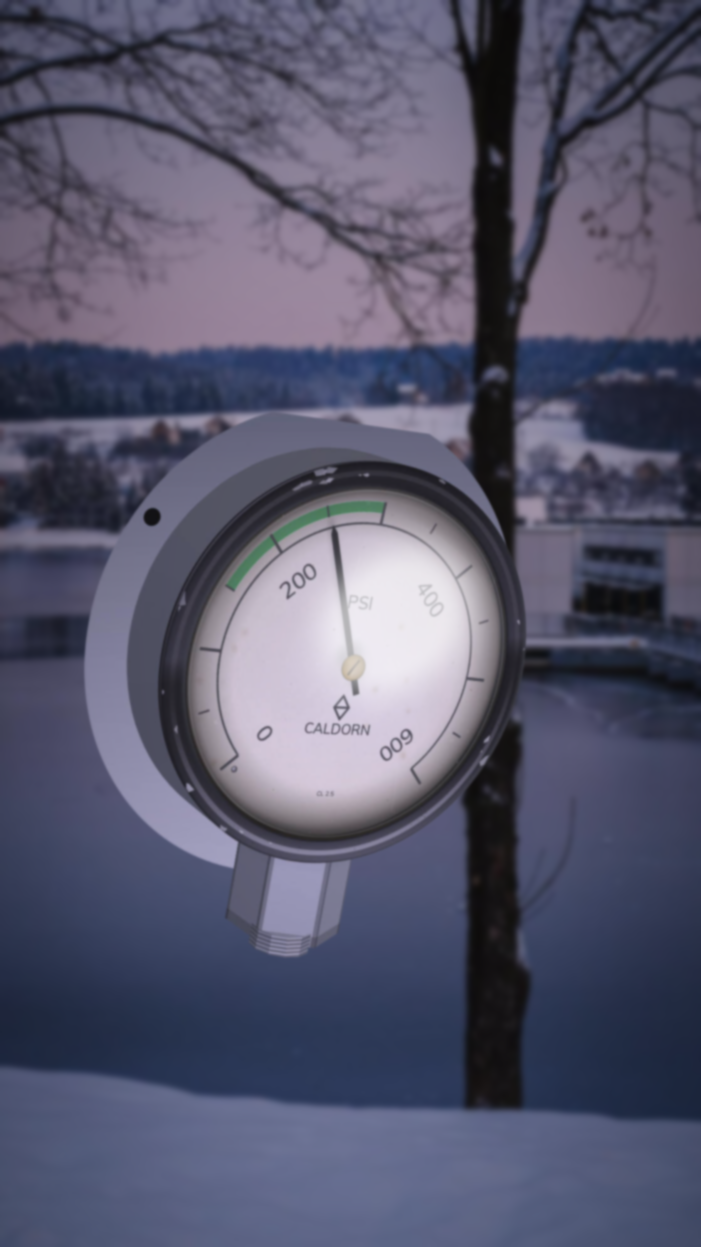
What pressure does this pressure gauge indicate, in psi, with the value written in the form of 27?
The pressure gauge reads 250
